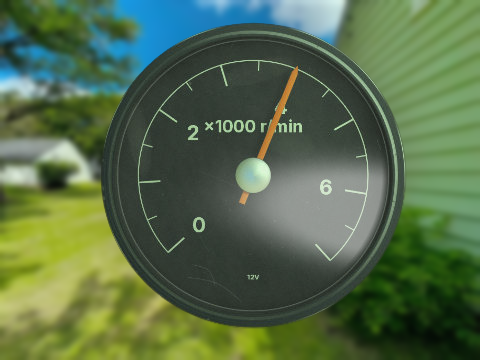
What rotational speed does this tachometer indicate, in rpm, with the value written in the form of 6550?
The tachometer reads 4000
